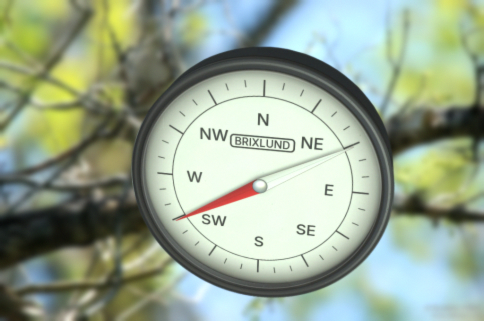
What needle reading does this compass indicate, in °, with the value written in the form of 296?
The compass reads 240
